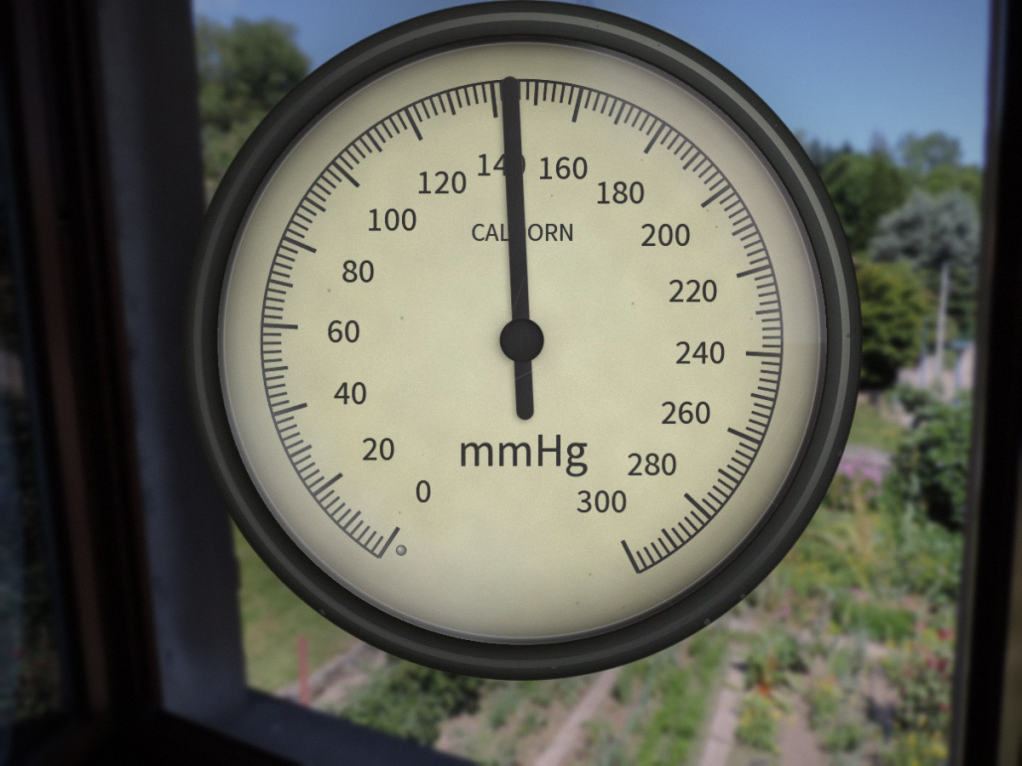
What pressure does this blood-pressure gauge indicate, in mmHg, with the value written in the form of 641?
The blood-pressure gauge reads 144
